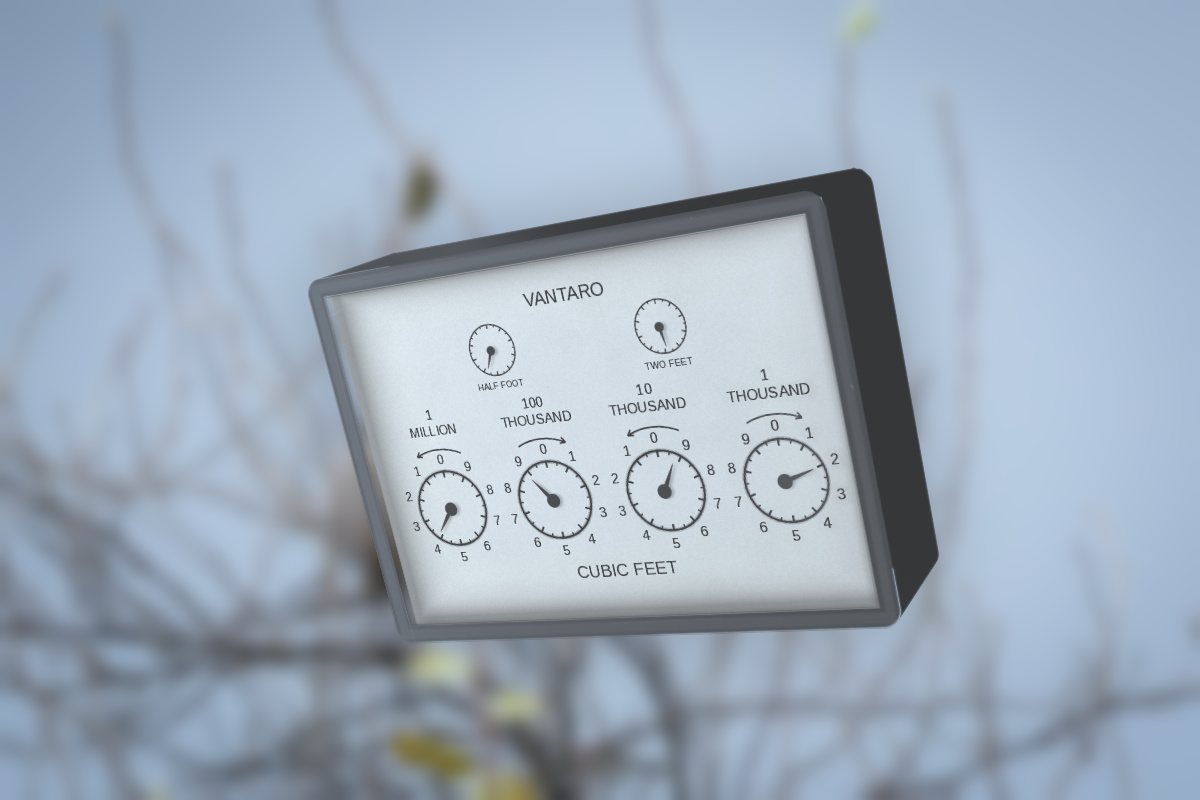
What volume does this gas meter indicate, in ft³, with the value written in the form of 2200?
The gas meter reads 389200
